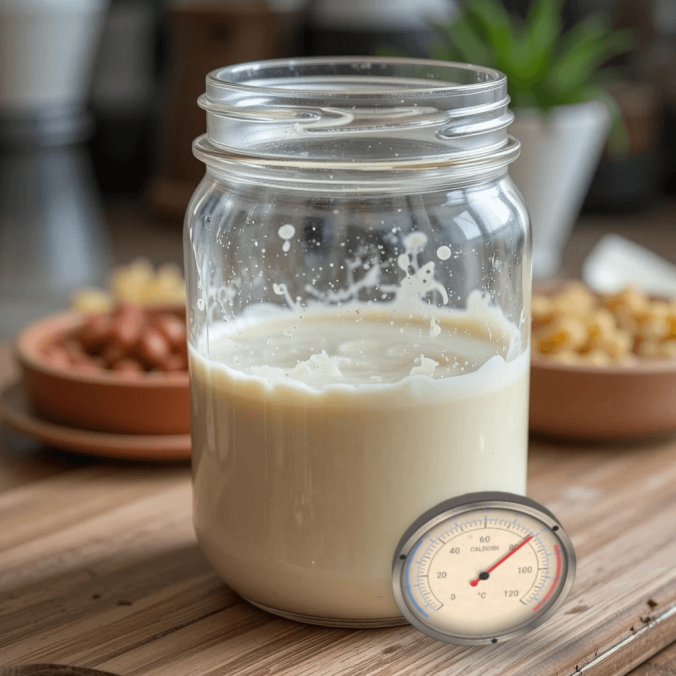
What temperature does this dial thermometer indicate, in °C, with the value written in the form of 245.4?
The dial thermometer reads 80
